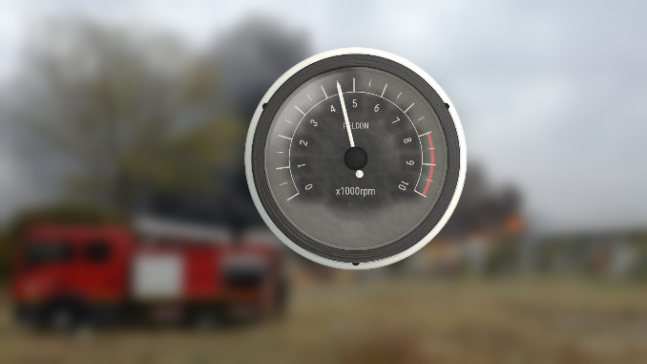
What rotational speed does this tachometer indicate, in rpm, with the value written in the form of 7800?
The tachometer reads 4500
